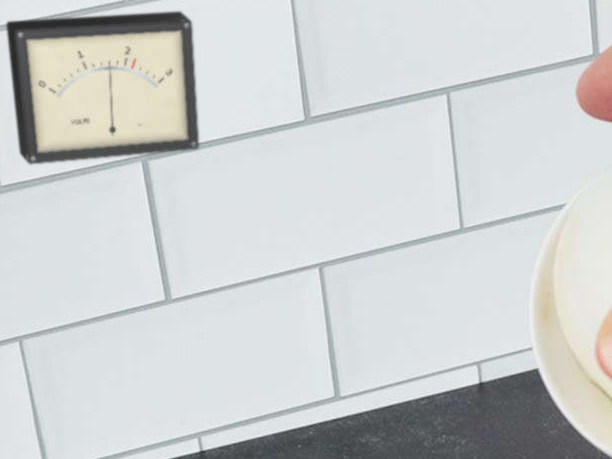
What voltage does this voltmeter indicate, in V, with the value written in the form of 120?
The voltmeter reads 1.6
